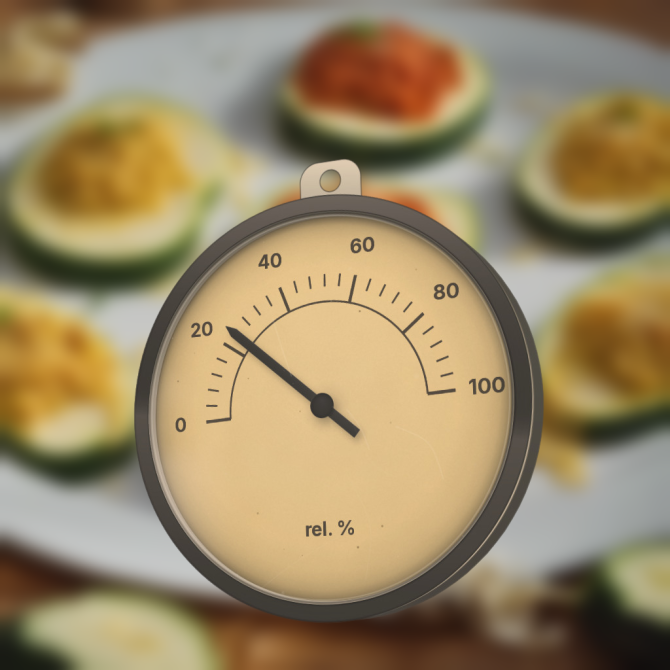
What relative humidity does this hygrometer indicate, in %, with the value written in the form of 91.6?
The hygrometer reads 24
